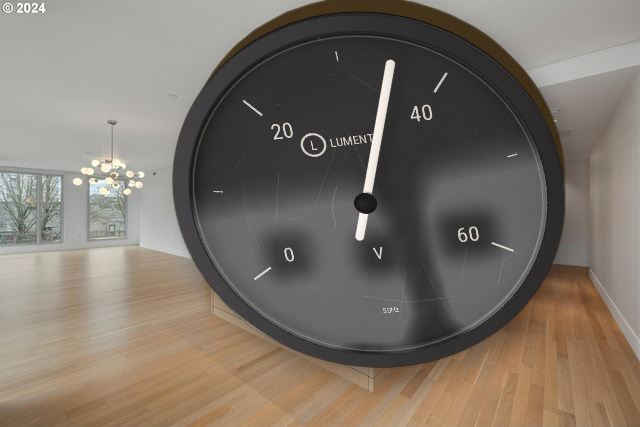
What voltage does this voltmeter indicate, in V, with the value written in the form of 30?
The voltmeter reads 35
